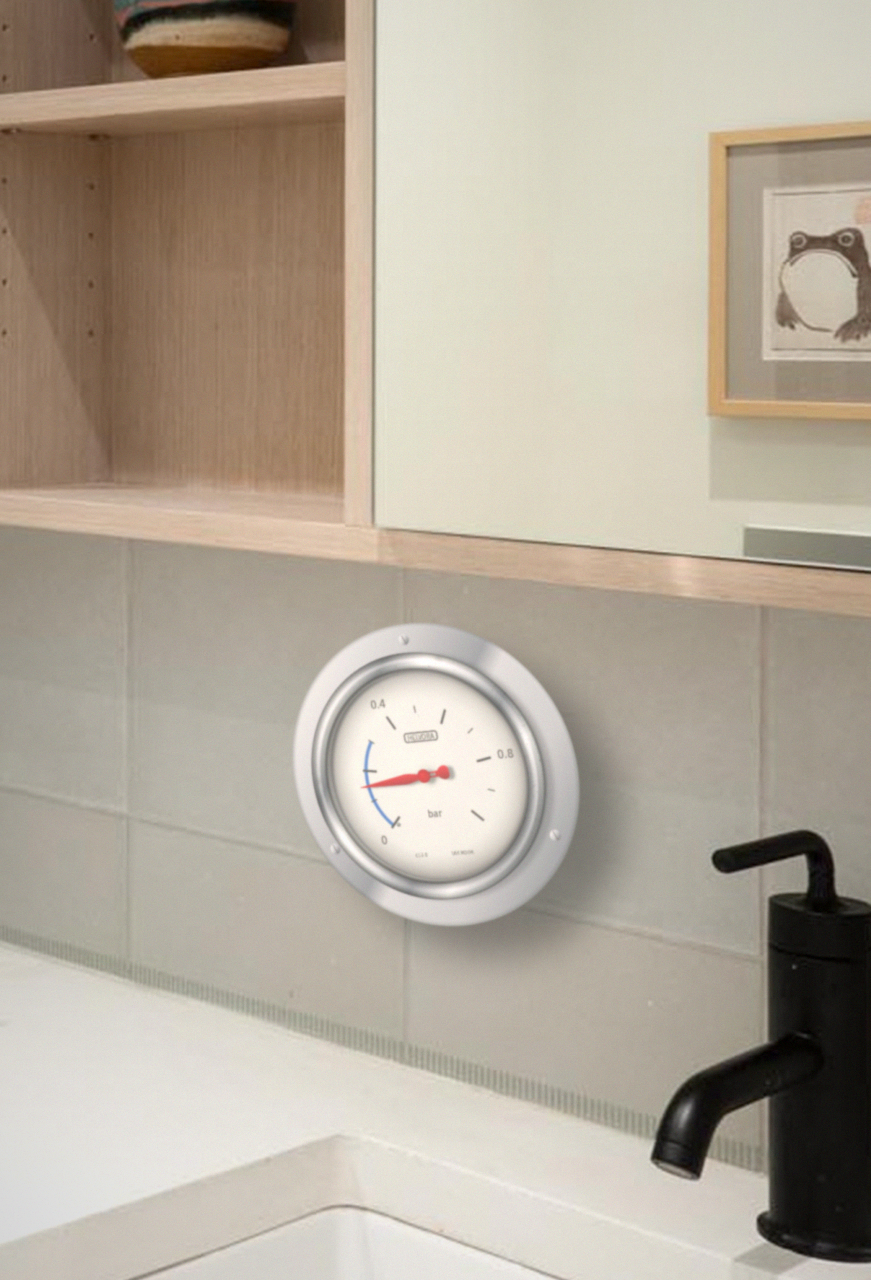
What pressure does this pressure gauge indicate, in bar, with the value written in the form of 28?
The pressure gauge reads 0.15
